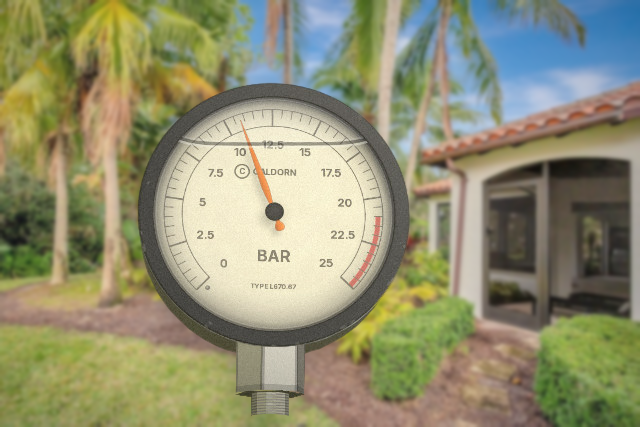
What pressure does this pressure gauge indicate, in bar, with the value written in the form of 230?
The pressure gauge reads 10.75
